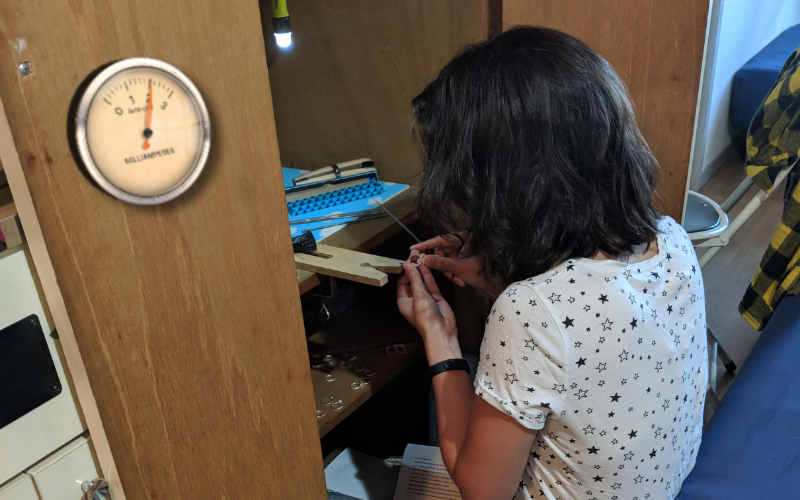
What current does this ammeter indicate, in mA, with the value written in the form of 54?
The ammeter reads 2
